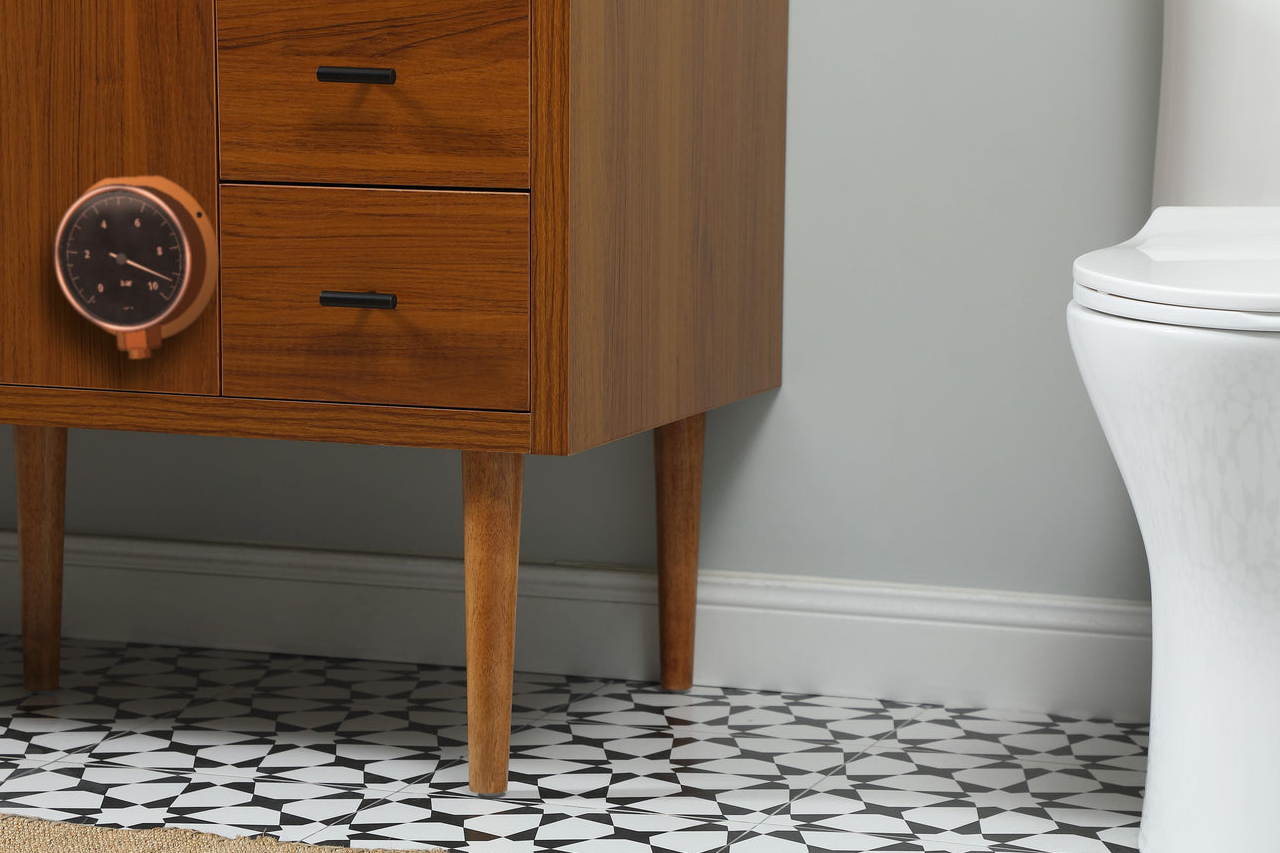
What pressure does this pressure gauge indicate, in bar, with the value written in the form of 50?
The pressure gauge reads 9.25
